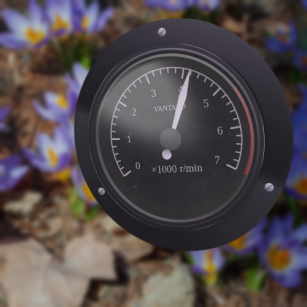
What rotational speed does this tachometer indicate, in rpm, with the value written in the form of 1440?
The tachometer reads 4200
